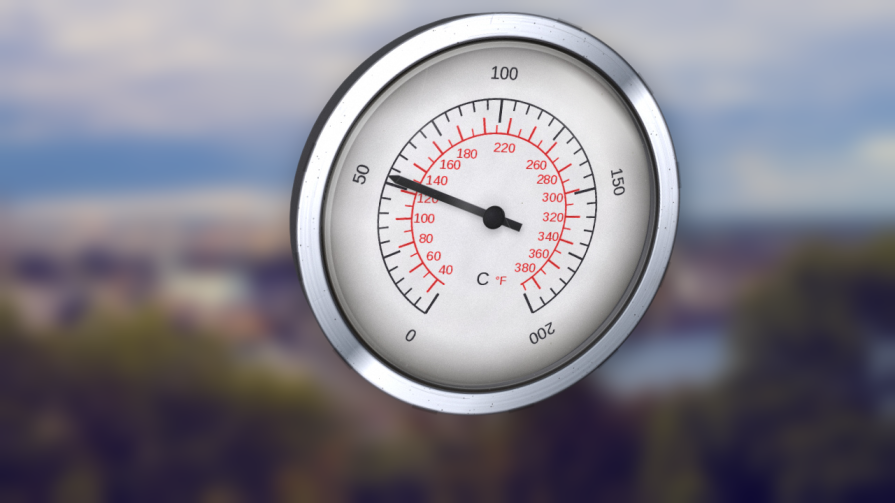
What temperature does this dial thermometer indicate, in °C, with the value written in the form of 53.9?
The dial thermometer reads 52.5
